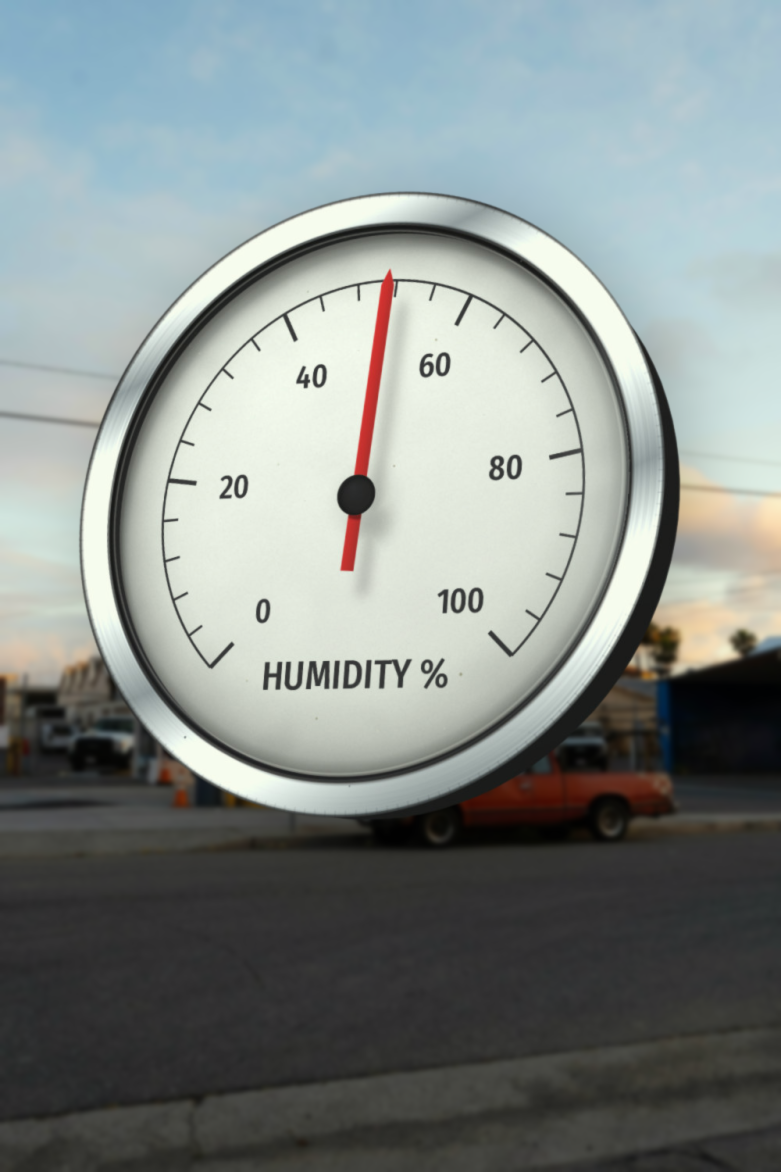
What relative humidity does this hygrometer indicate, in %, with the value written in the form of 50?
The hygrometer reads 52
